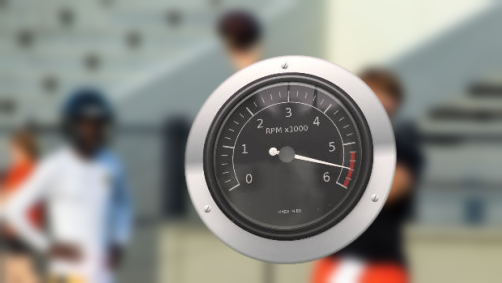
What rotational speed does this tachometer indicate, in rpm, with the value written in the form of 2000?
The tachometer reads 5600
